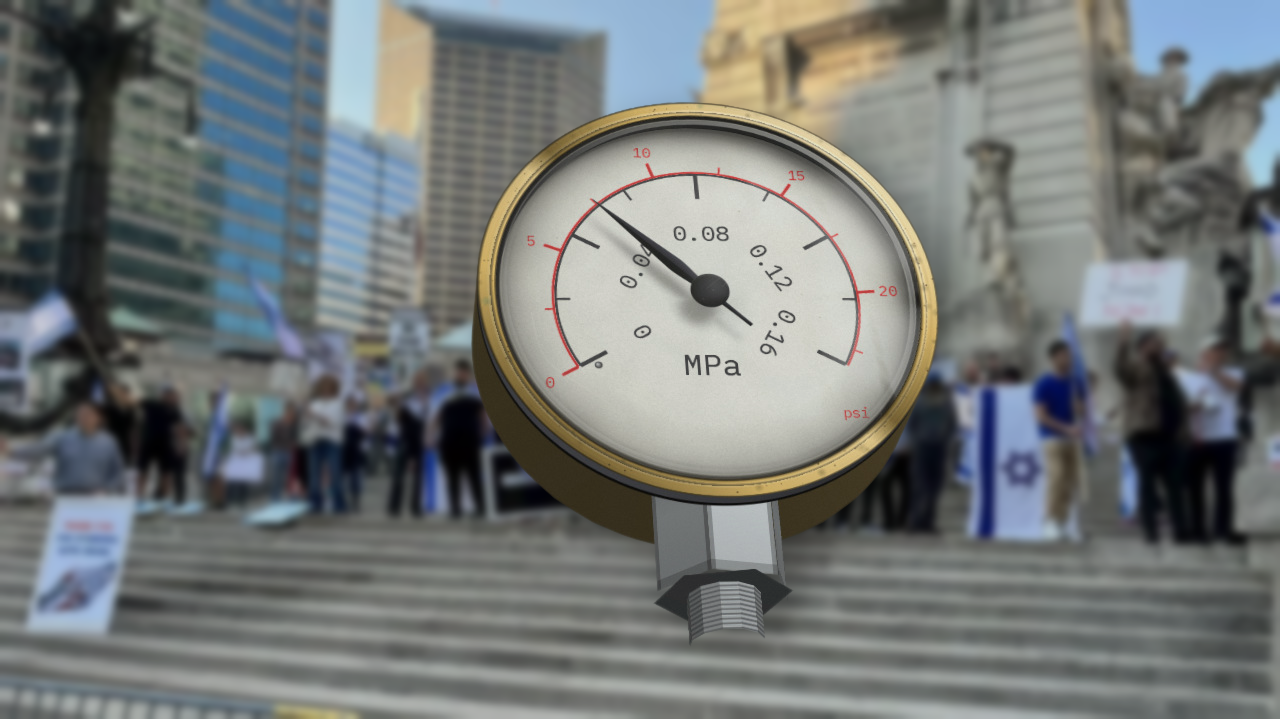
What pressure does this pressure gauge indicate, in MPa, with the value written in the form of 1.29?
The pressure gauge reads 0.05
